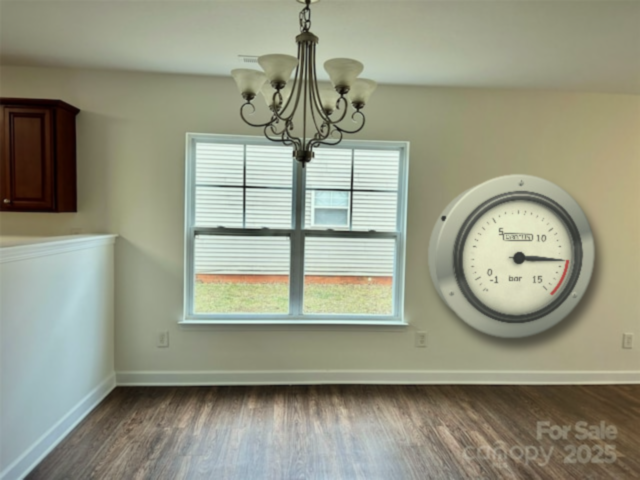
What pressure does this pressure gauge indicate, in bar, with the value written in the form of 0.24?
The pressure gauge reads 12.5
